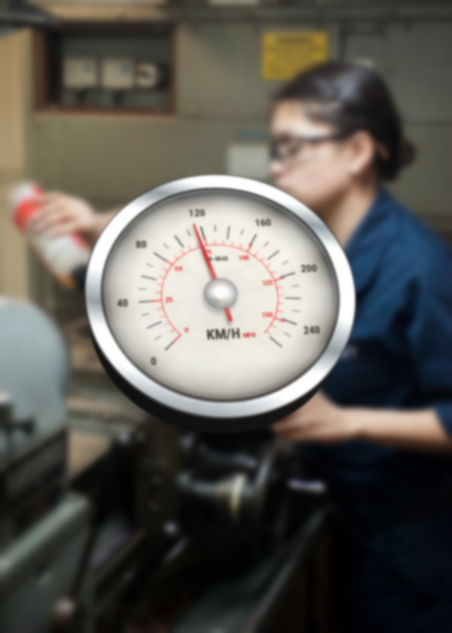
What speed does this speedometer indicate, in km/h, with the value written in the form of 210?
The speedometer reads 115
